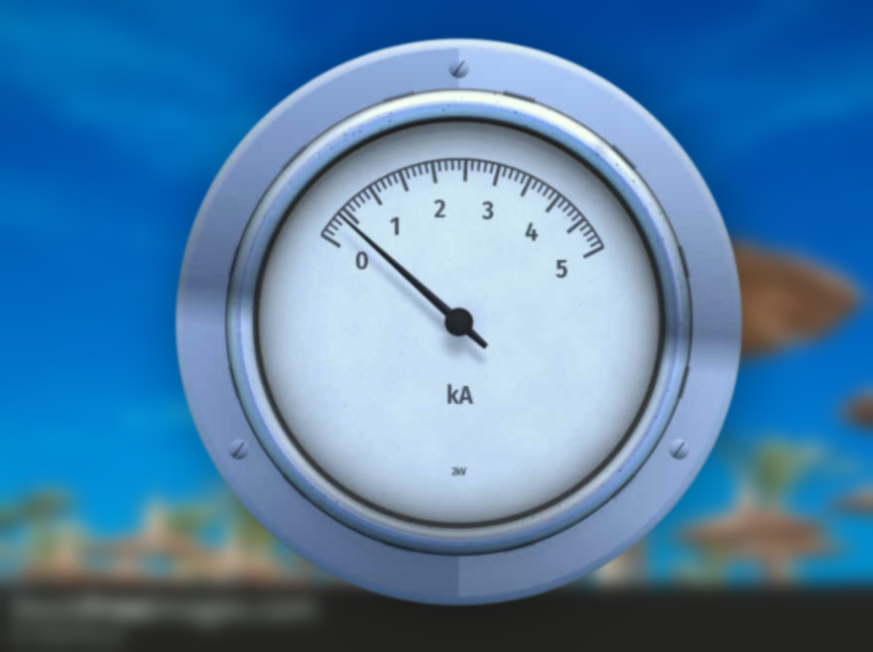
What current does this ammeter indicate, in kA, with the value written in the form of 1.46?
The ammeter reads 0.4
